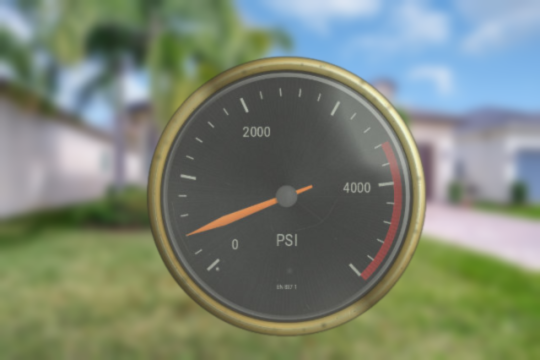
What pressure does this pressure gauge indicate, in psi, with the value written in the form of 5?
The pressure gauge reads 400
